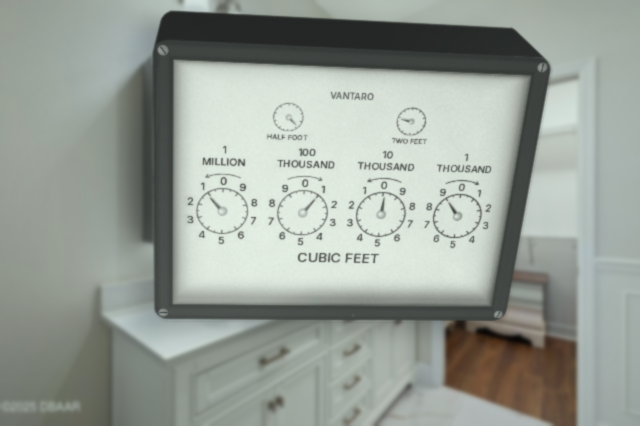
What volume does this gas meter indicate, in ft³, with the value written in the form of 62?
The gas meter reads 109900
